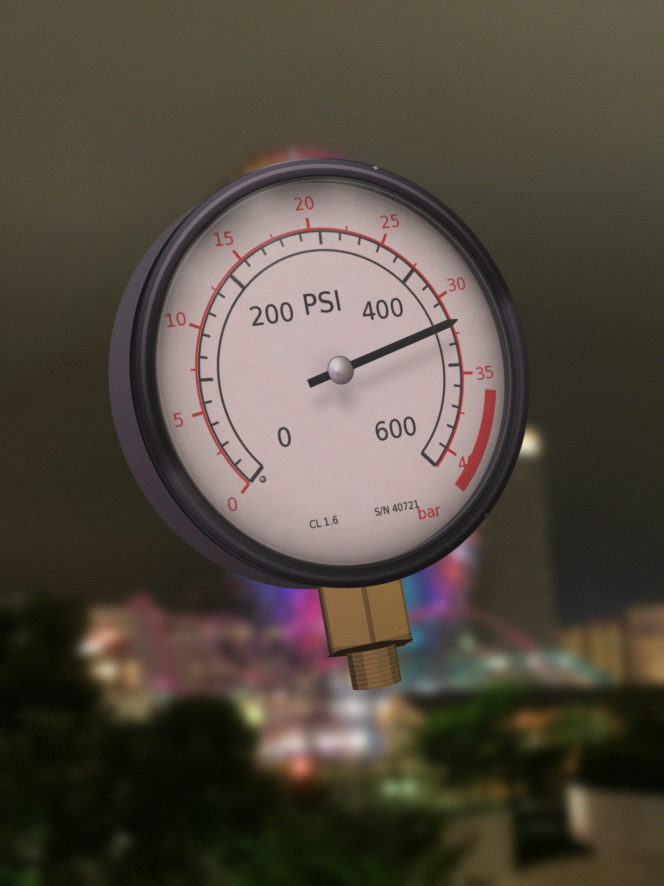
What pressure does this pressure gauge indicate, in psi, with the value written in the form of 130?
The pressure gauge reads 460
